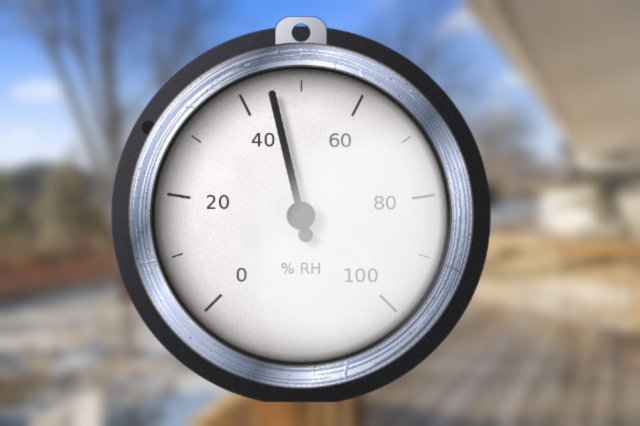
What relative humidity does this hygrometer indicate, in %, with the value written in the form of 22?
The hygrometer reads 45
